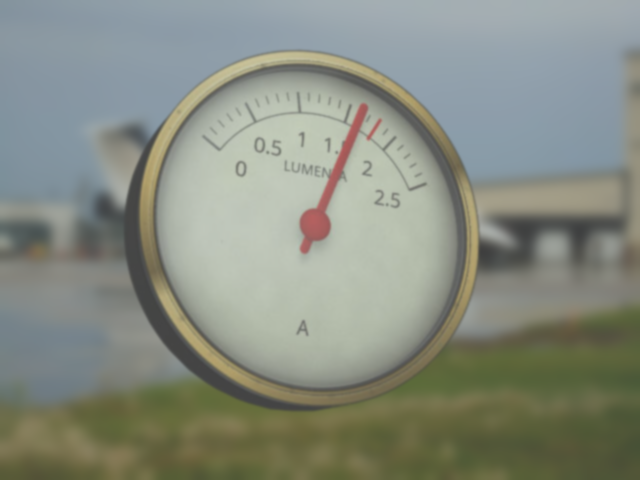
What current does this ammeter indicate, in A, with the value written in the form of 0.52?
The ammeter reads 1.6
